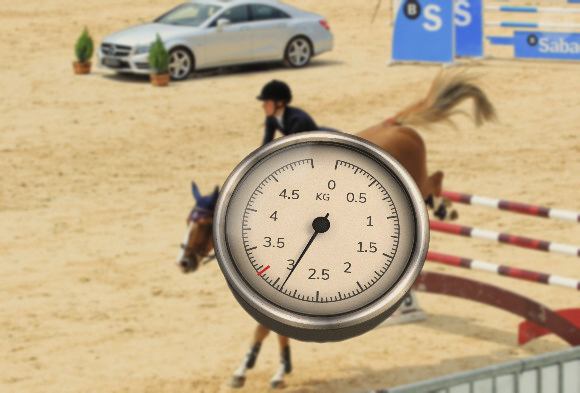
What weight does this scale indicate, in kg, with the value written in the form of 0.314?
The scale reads 2.9
